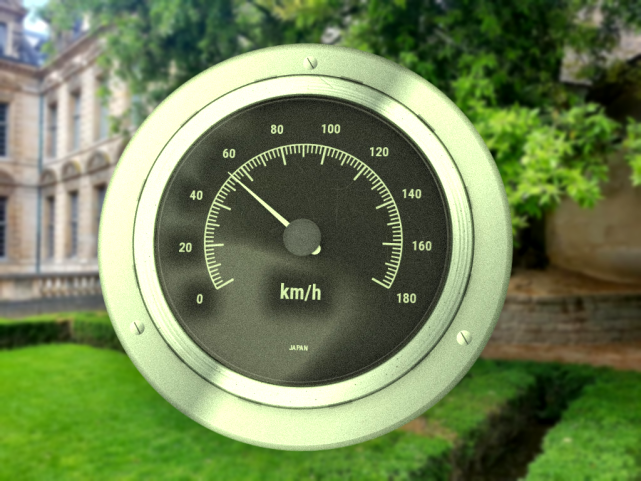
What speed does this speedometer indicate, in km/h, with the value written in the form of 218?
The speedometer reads 54
